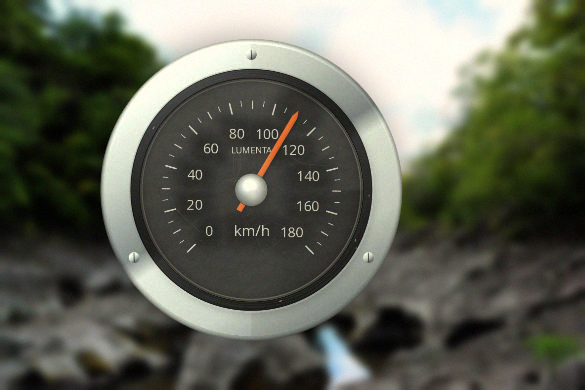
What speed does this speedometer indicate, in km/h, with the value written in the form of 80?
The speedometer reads 110
